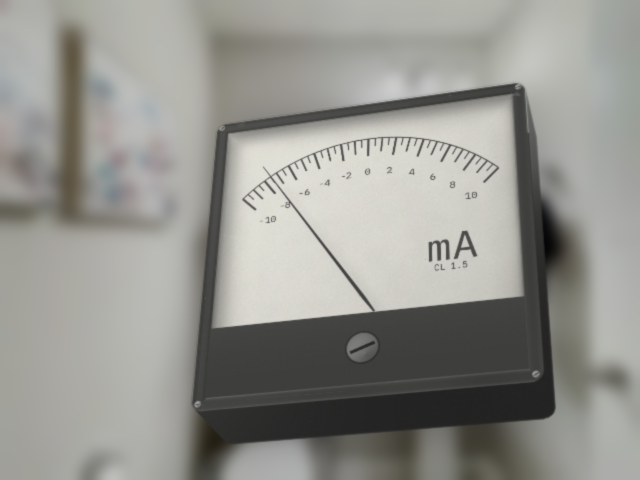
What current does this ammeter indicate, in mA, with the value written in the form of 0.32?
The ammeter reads -7.5
